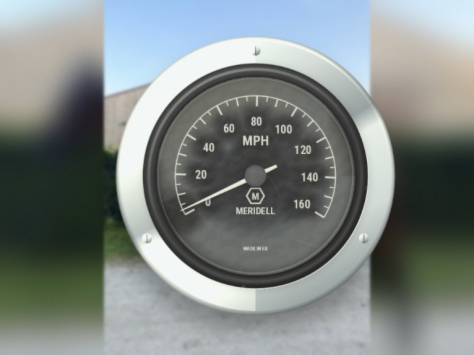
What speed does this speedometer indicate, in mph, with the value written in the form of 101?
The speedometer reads 2.5
